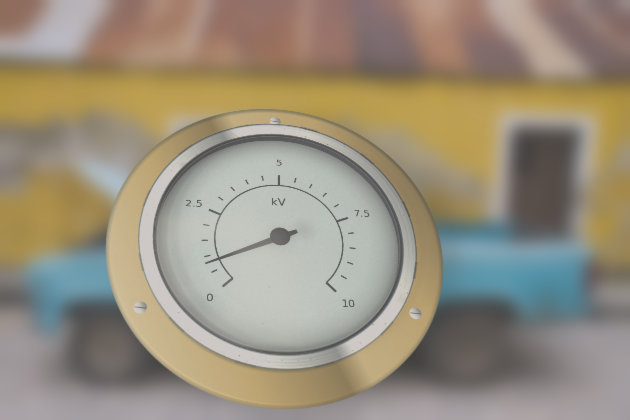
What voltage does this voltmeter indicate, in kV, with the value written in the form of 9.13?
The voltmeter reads 0.75
